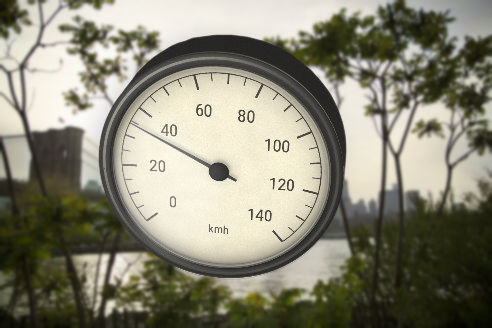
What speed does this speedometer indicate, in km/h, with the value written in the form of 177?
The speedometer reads 35
